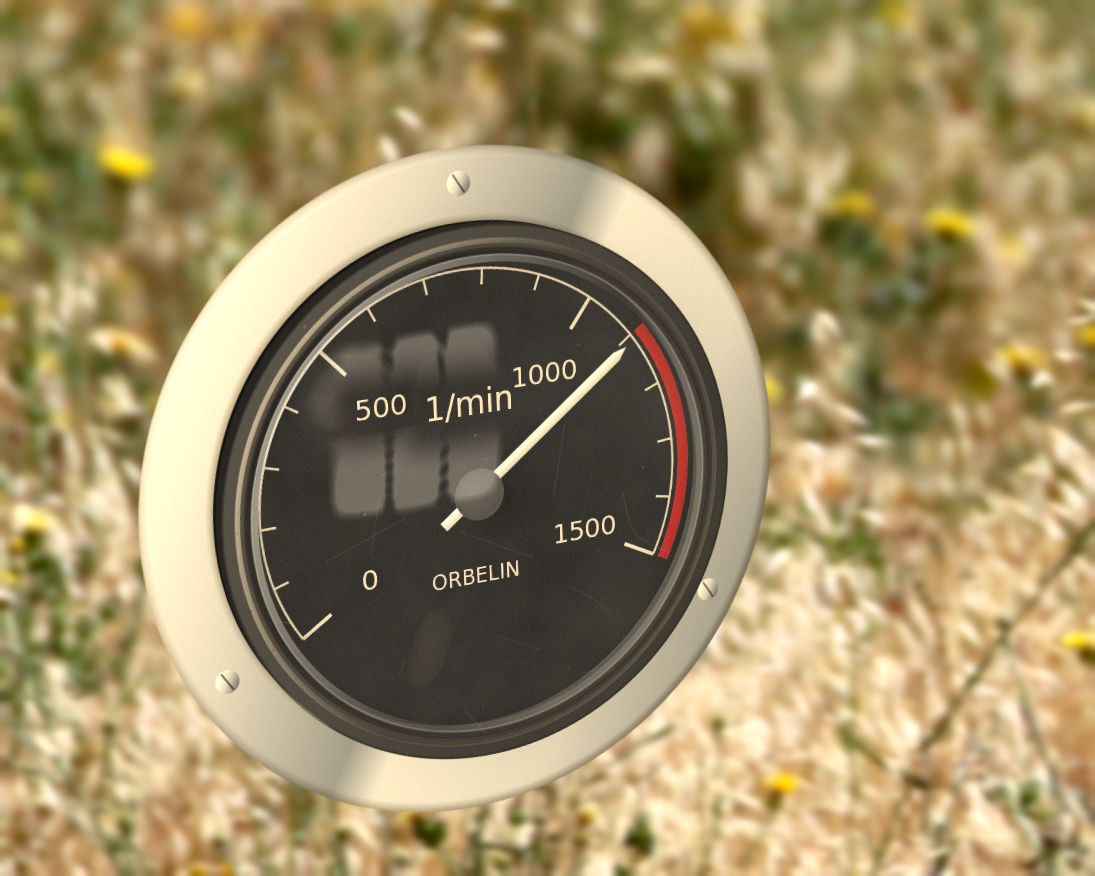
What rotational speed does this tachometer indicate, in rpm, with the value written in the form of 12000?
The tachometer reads 1100
